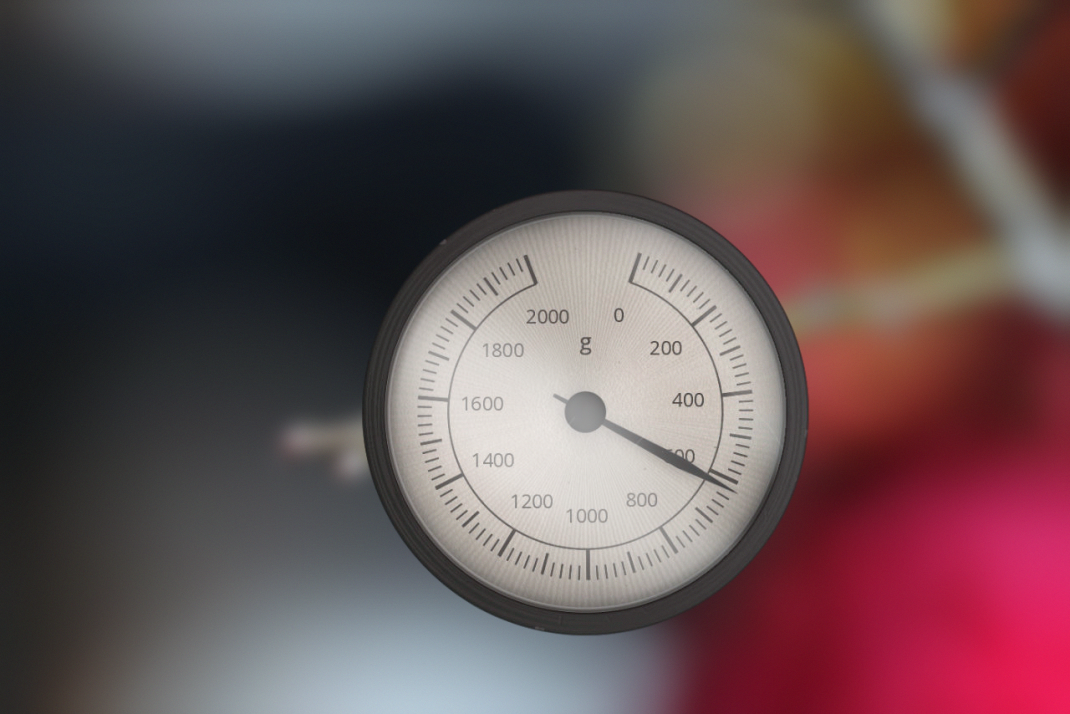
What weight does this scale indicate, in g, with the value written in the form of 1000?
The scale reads 620
